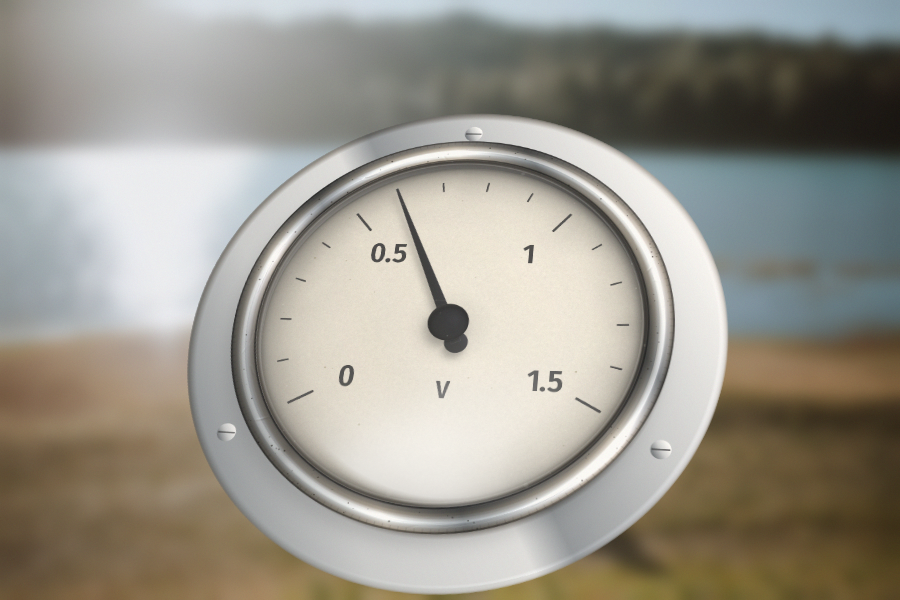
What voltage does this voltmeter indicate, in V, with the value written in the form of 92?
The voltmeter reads 0.6
